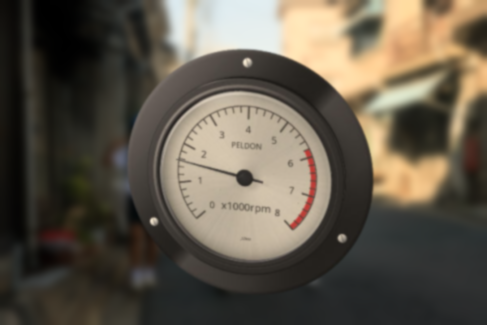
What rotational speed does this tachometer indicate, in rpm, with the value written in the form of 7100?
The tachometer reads 1600
